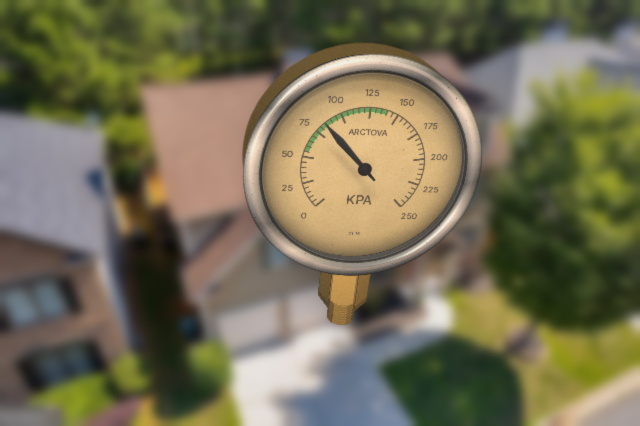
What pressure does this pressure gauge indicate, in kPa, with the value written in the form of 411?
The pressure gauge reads 85
